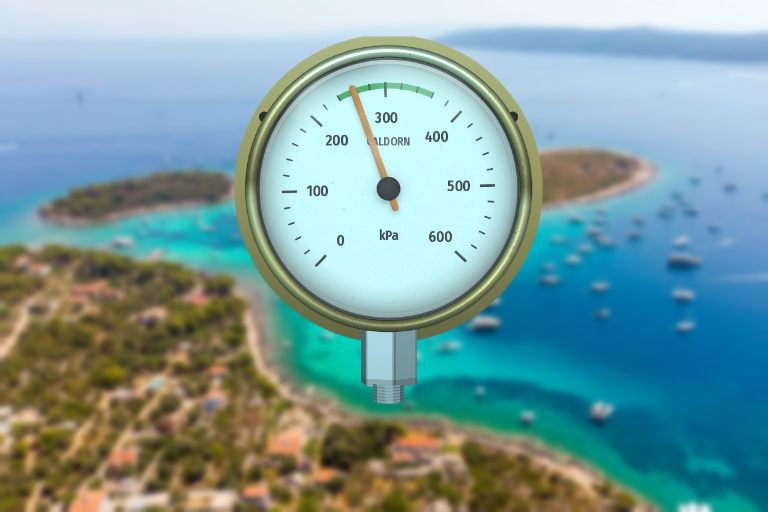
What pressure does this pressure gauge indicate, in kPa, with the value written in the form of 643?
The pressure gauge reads 260
